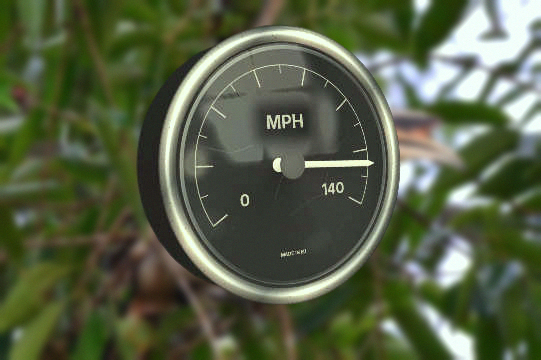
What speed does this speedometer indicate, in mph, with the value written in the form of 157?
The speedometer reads 125
